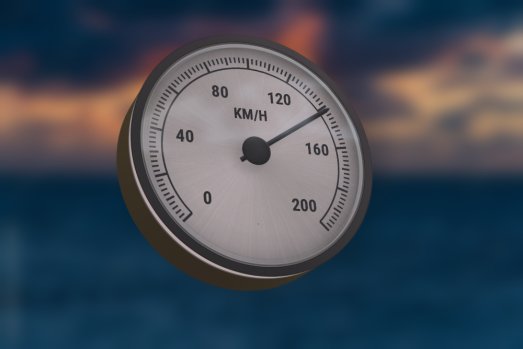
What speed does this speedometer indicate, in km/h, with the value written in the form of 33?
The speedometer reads 142
